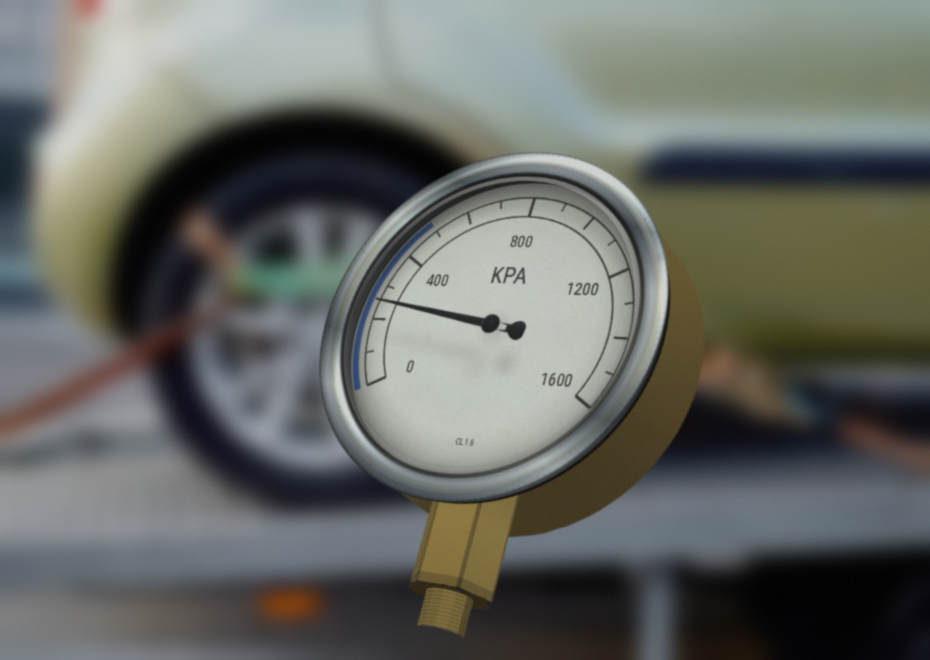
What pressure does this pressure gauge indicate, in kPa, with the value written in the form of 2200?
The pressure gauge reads 250
